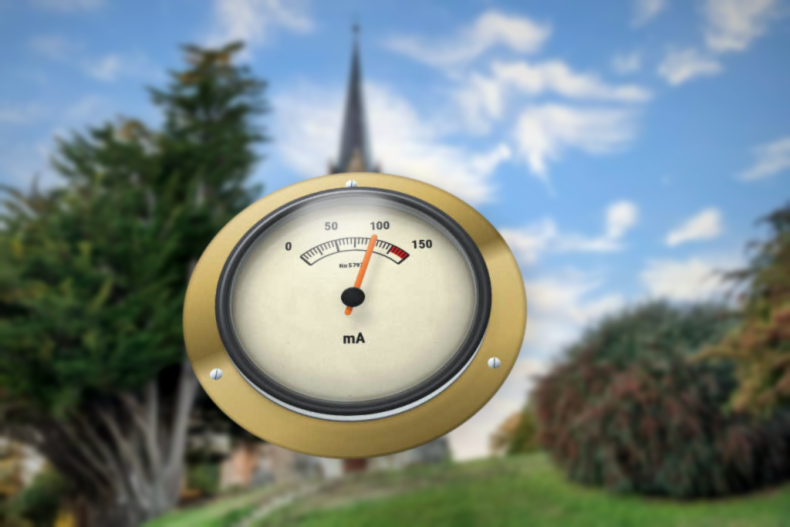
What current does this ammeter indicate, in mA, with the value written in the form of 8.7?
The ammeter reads 100
